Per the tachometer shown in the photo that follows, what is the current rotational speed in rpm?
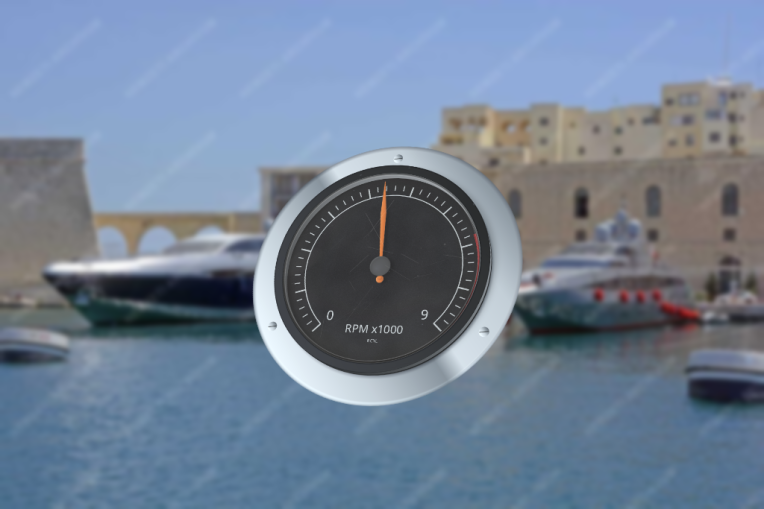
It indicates 4400 rpm
